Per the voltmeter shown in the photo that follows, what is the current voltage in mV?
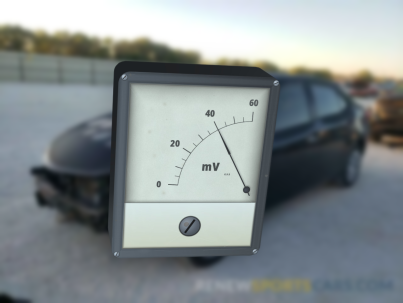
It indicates 40 mV
